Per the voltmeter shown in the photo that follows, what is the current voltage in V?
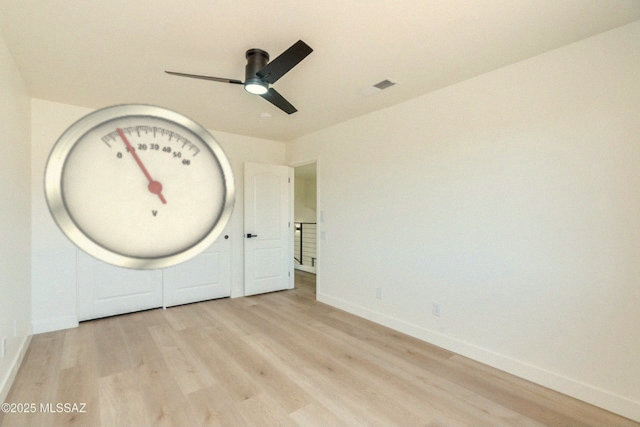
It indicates 10 V
